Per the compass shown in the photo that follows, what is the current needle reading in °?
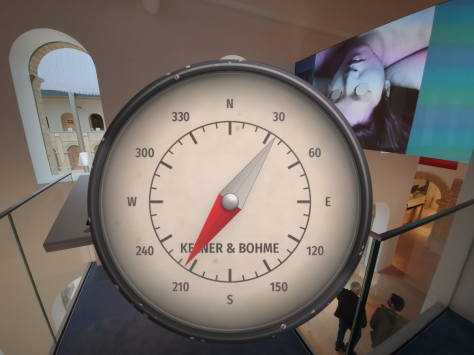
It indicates 215 °
